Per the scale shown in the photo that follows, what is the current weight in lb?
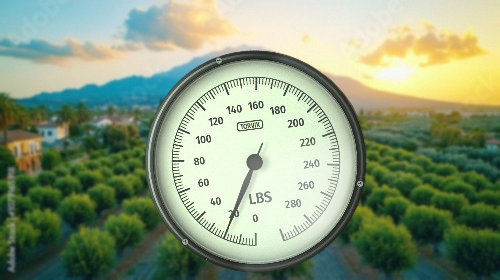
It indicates 20 lb
